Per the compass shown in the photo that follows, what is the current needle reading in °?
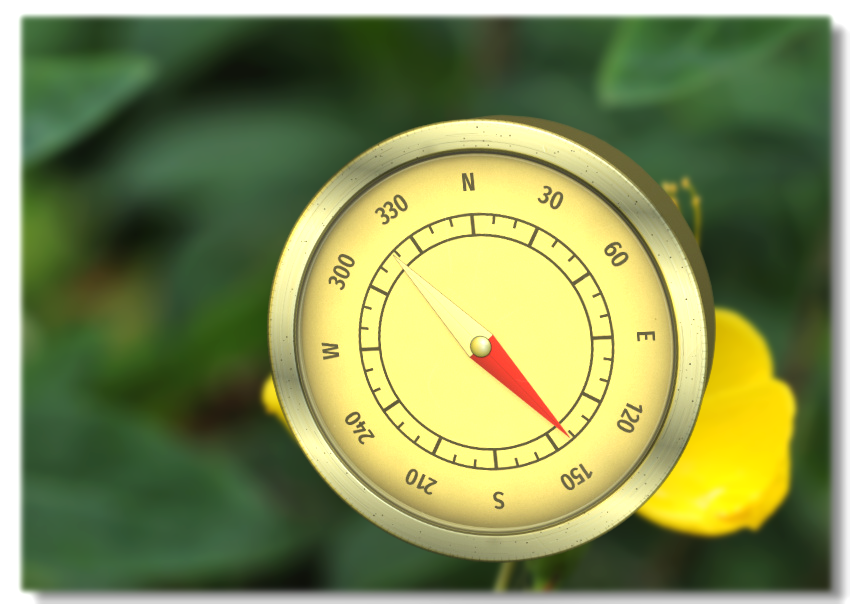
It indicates 140 °
